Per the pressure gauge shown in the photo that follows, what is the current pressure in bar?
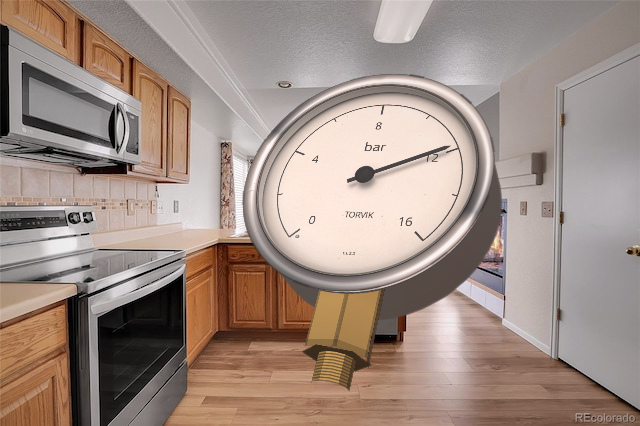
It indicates 12 bar
